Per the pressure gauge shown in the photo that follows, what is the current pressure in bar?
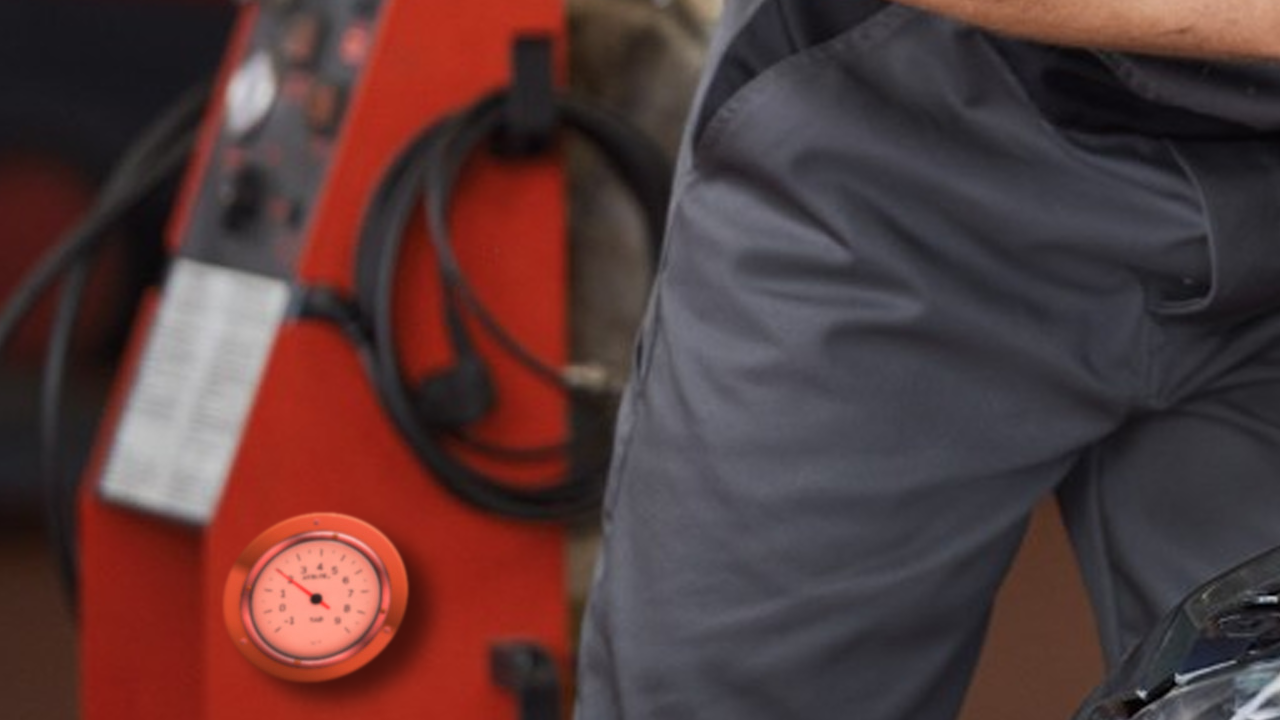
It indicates 2 bar
